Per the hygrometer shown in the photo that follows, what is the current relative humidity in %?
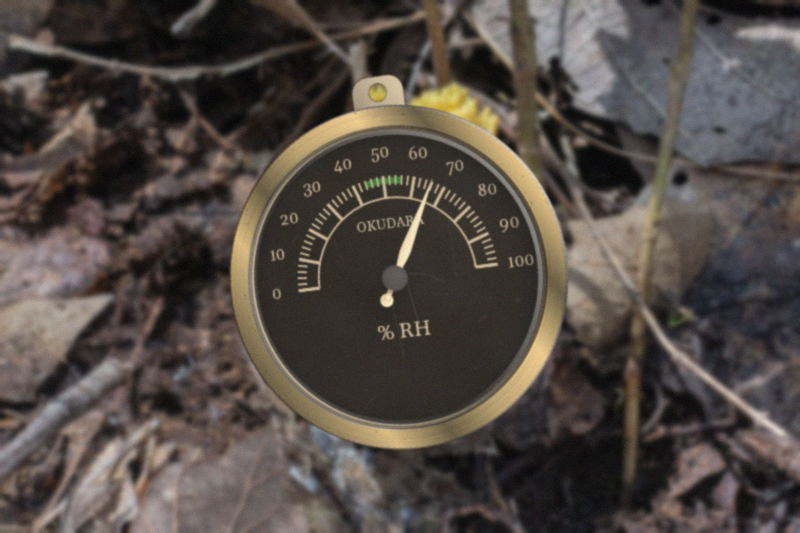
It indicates 66 %
